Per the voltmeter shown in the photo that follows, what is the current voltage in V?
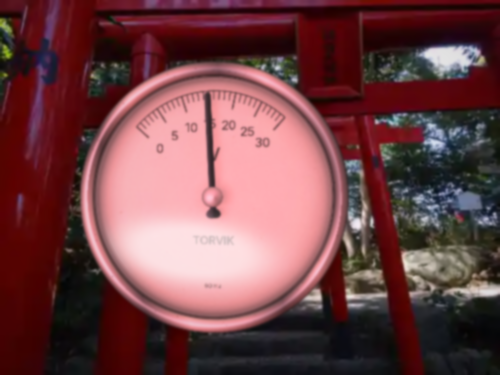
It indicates 15 V
